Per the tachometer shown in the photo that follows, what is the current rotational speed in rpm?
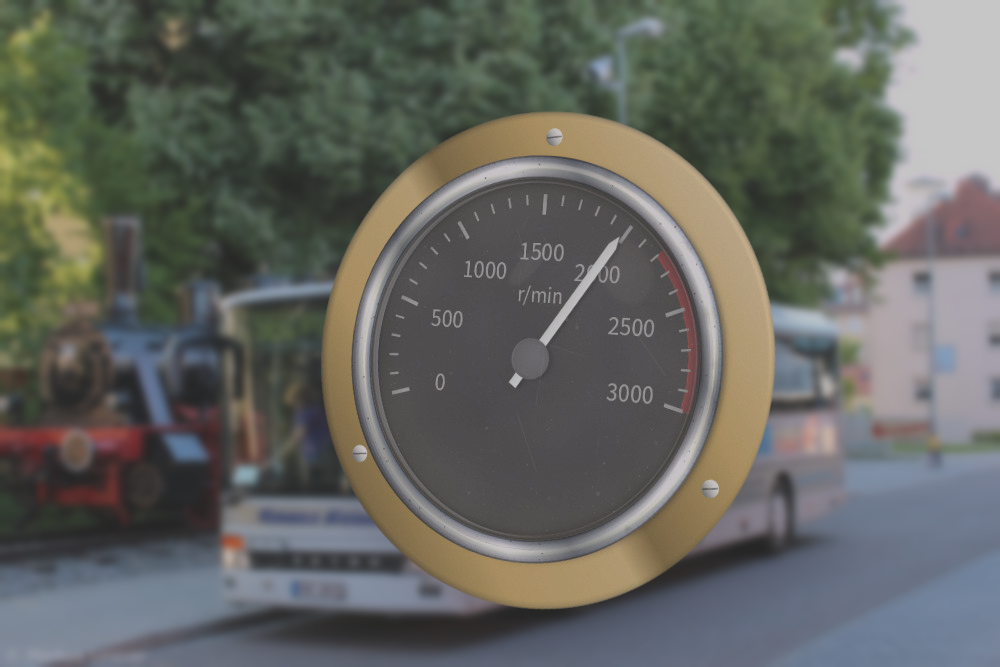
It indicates 2000 rpm
